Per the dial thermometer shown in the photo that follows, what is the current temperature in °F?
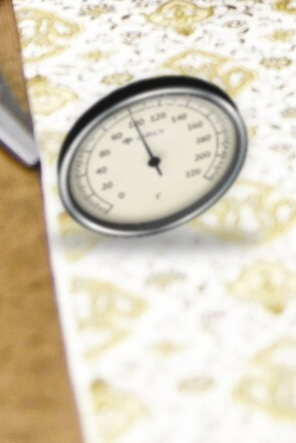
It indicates 100 °F
